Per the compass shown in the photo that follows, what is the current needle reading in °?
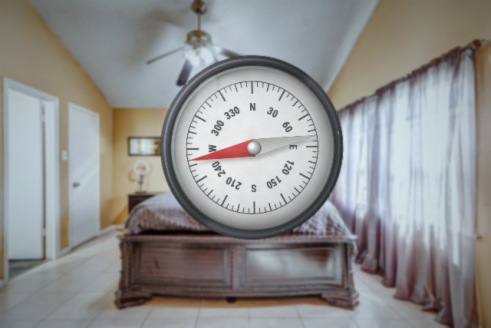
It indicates 260 °
